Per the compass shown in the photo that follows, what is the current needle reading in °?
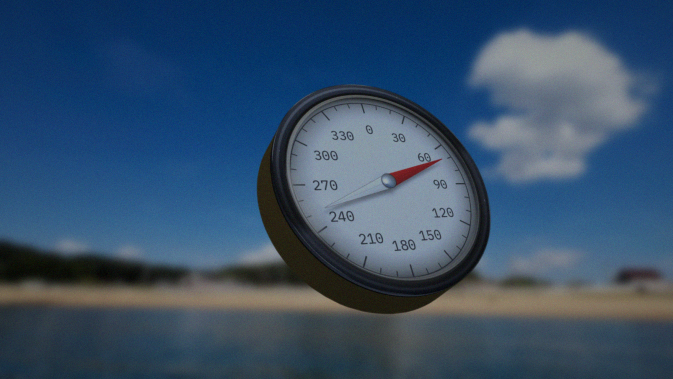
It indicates 70 °
